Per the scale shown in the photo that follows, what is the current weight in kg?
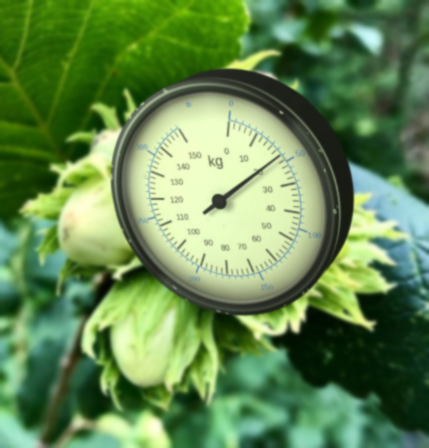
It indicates 20 kg
